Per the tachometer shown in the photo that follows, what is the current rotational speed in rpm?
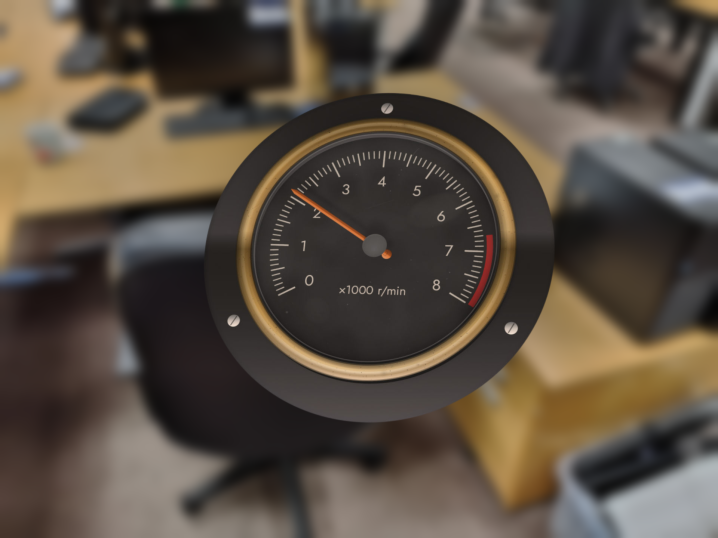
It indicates 2100 rpm
